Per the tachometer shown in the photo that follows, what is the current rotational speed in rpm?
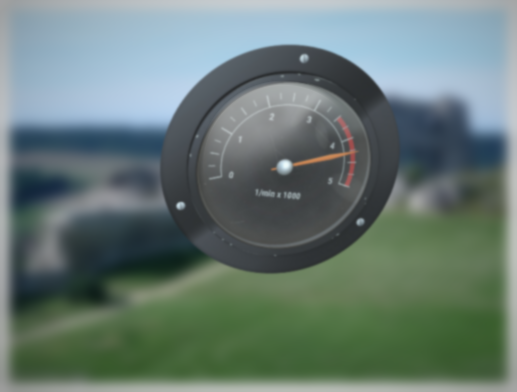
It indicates 4250 rpm
